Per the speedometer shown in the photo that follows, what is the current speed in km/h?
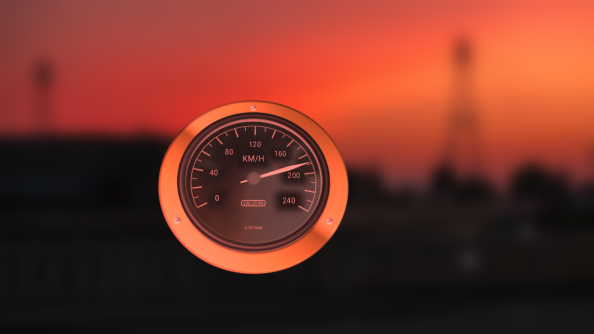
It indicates 190 km/h
